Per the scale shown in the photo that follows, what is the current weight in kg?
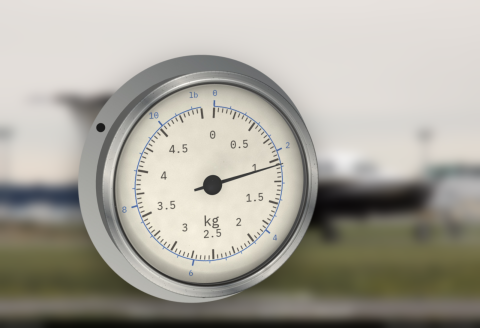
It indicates 1.05 kg
